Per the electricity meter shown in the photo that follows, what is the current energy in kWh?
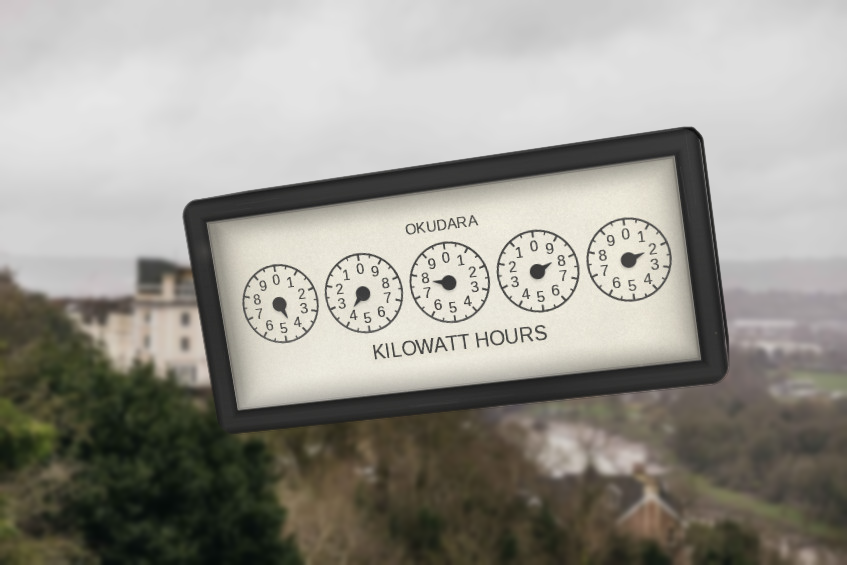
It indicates 43782 kWh
